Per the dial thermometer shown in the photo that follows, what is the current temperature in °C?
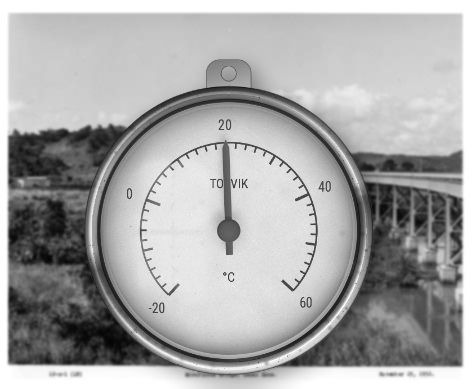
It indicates 20 °C
